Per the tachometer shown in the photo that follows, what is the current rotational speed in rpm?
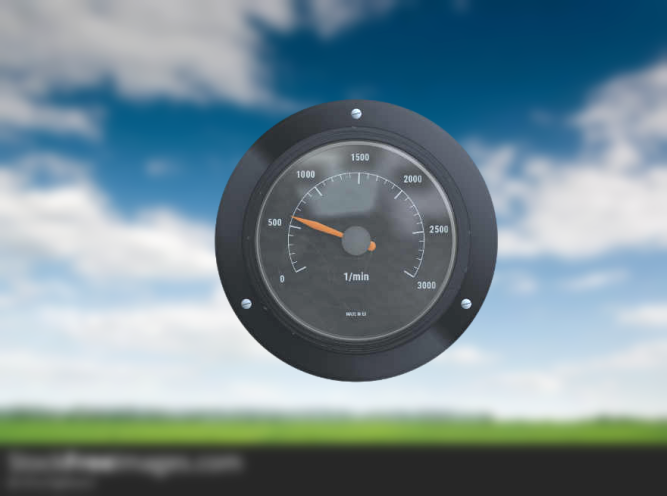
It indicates 600 rpm
